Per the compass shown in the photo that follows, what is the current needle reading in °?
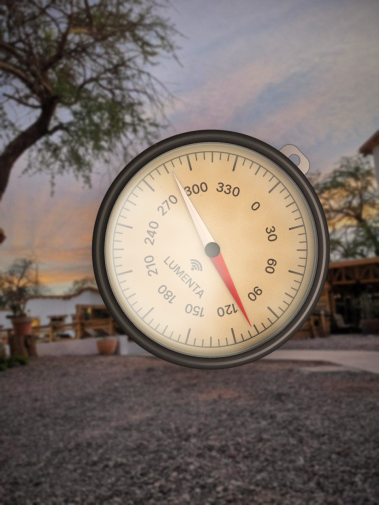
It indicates 107.5 °
